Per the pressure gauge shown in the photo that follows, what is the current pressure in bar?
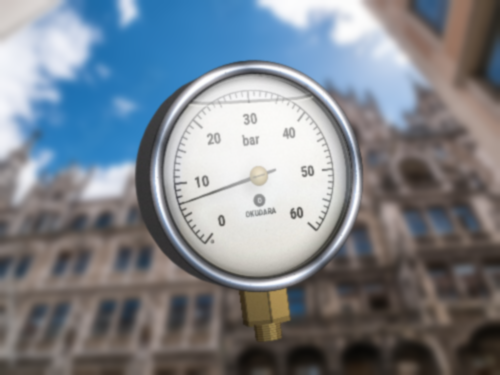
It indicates 7 bar
